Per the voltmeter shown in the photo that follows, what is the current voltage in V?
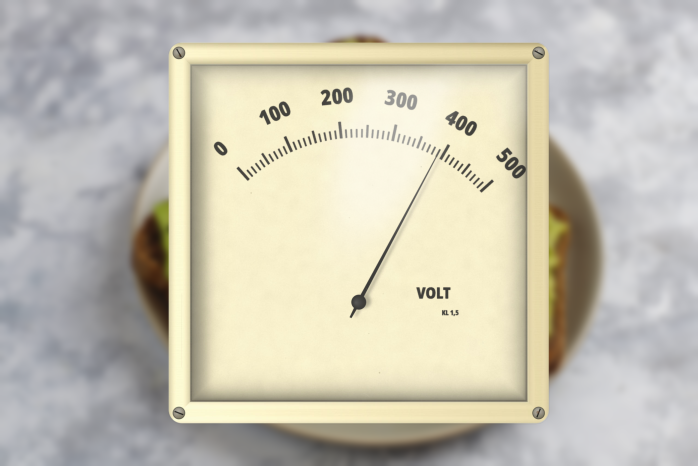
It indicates 390 V
